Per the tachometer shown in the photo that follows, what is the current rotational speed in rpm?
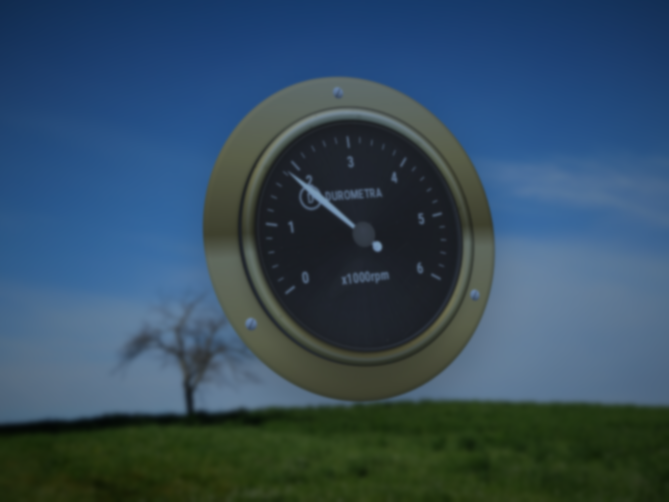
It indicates 1800 rpm
